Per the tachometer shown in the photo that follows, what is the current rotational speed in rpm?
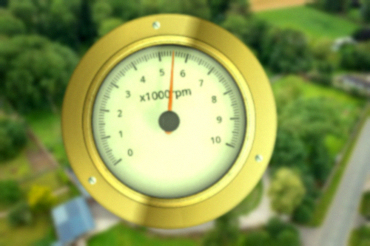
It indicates 5500 rpm
